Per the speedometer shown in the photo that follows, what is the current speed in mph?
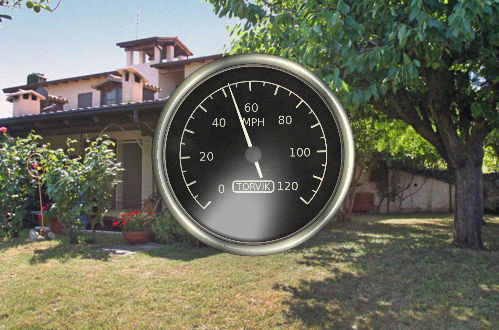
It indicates 52.5 mph
